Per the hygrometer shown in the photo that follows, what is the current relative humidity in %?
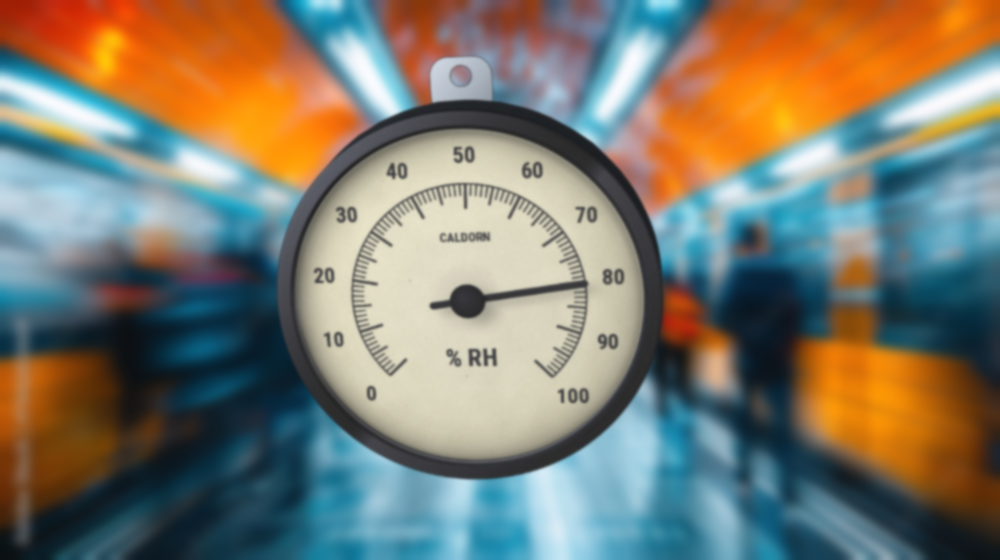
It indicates 80 %
